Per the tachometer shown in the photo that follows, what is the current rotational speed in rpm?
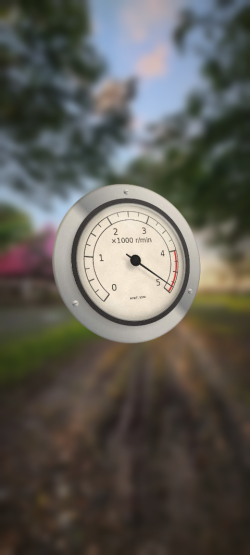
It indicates 4875 rpm
